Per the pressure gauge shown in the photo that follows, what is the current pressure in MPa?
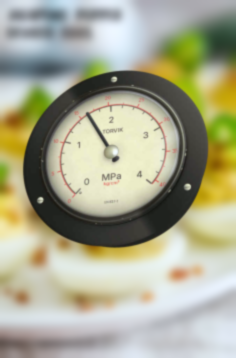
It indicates 1.6 MPa
